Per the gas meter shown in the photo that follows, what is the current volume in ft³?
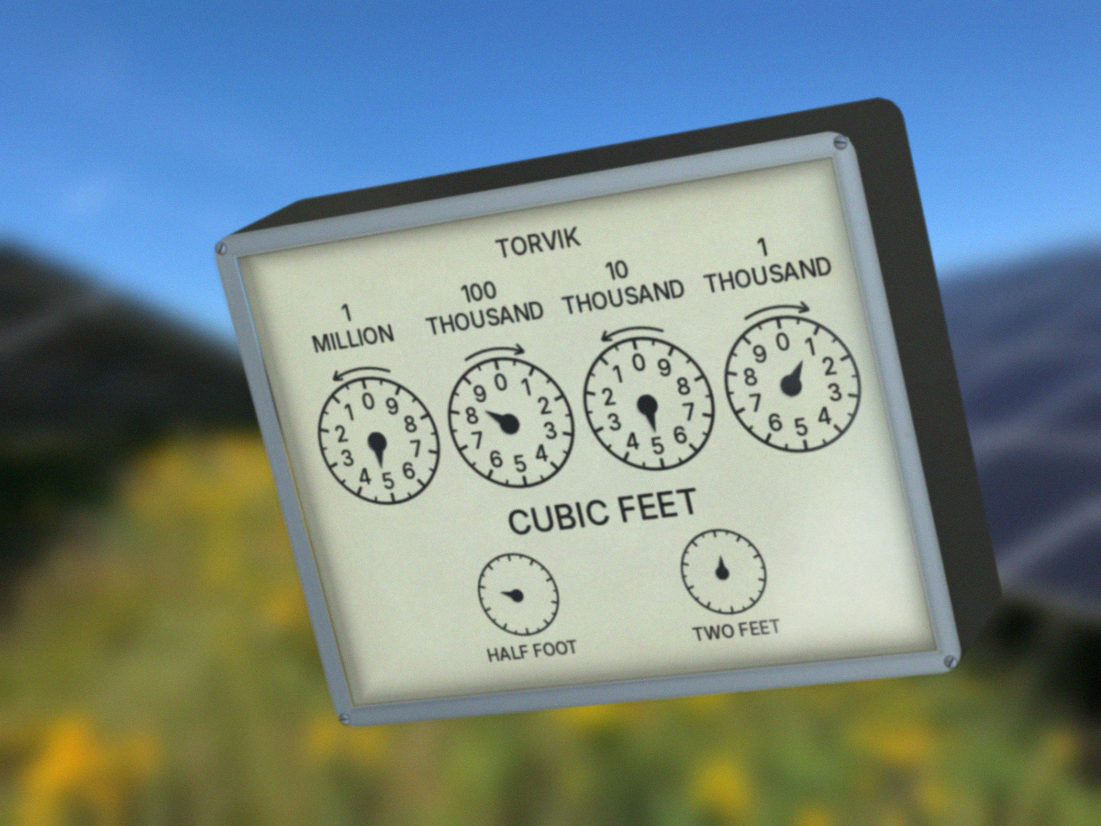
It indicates 485100 ft³
